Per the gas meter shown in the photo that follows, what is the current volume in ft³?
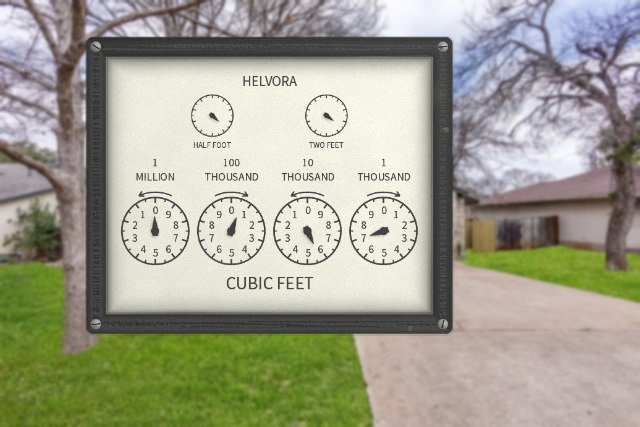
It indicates 5700 ft³
